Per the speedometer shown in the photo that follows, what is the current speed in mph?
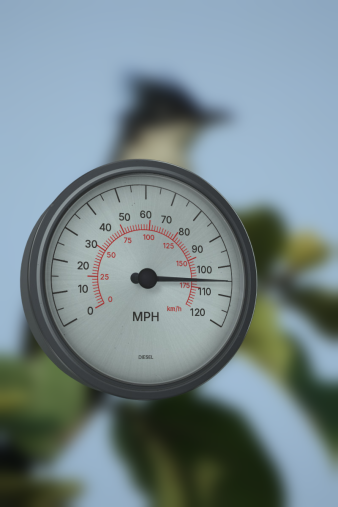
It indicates 105 mph
